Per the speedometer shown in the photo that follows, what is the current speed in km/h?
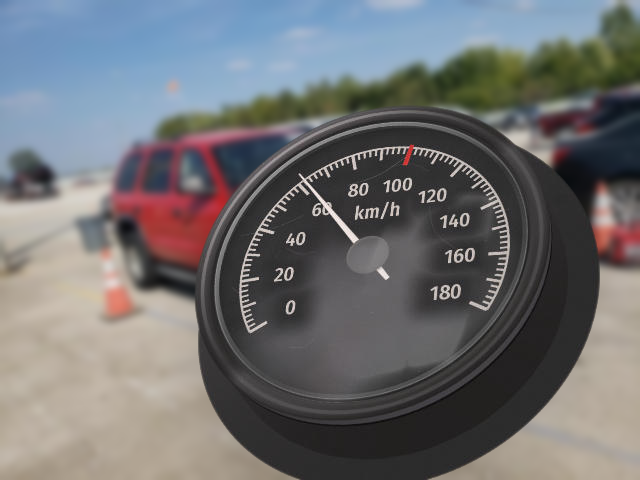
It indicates 62 km/h
